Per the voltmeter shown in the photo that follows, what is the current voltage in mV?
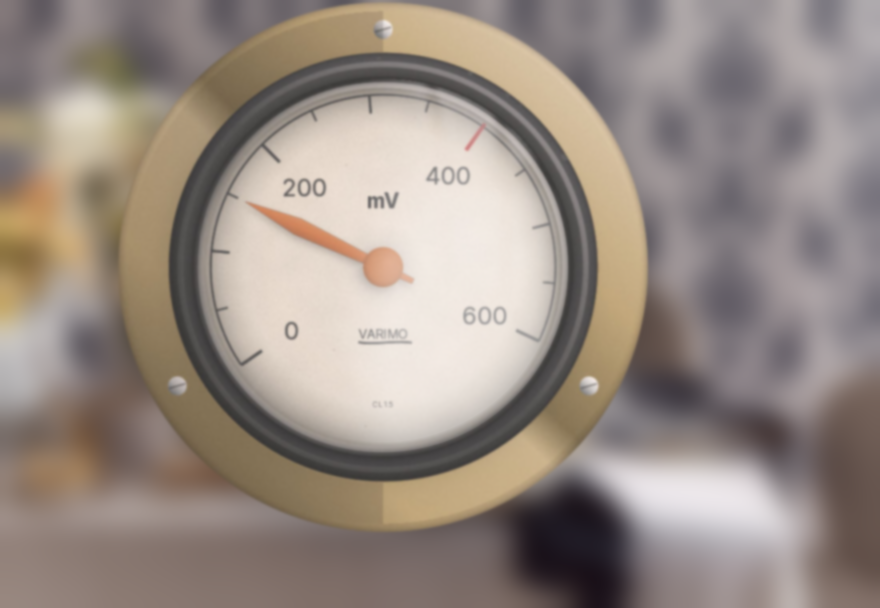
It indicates 150 mV
